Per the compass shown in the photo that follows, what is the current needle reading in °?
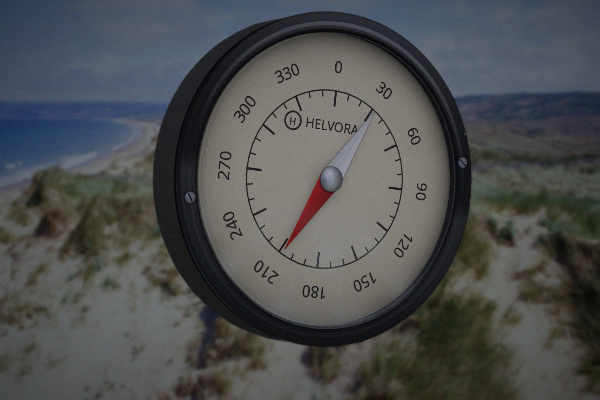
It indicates 210 °
